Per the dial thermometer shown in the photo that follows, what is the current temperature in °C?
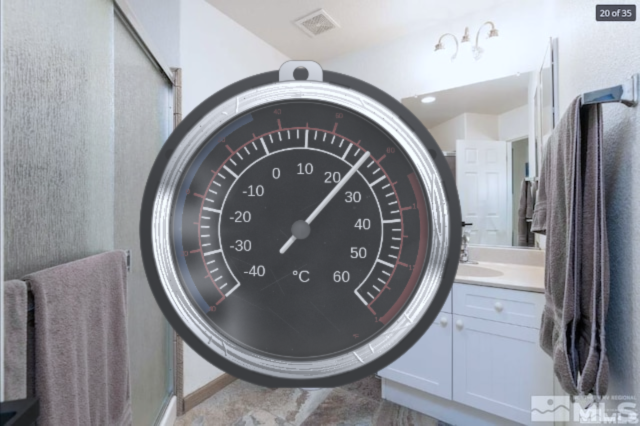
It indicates 24 °C
